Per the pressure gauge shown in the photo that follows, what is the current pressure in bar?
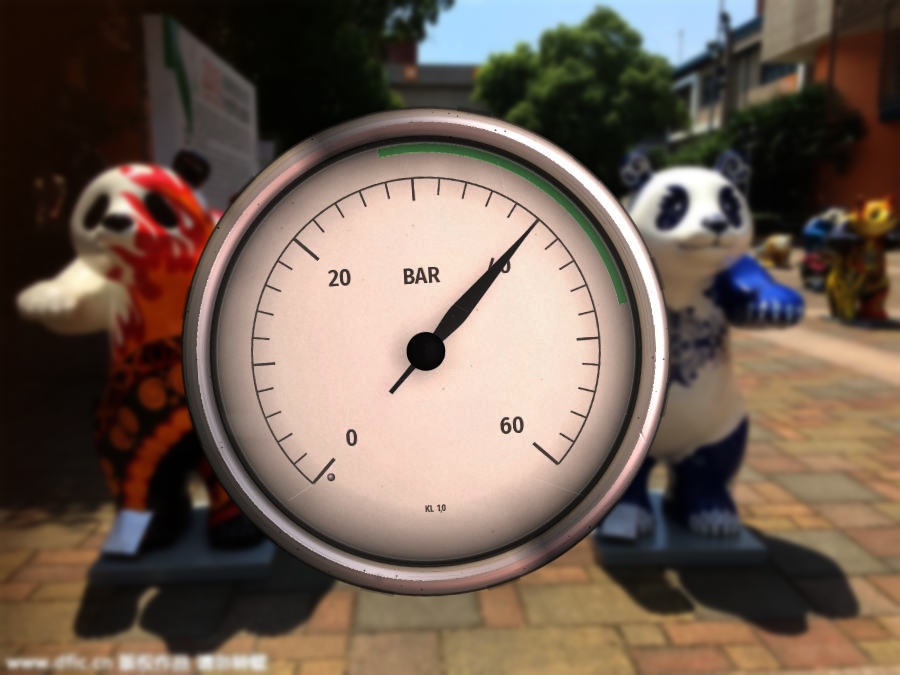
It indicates 40 bar
